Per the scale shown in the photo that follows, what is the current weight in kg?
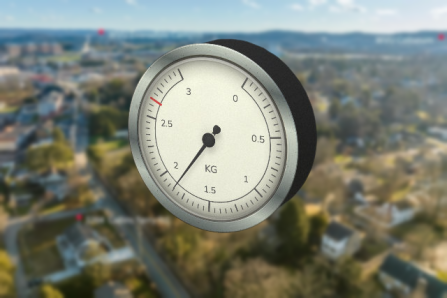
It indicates 1.85 kg
